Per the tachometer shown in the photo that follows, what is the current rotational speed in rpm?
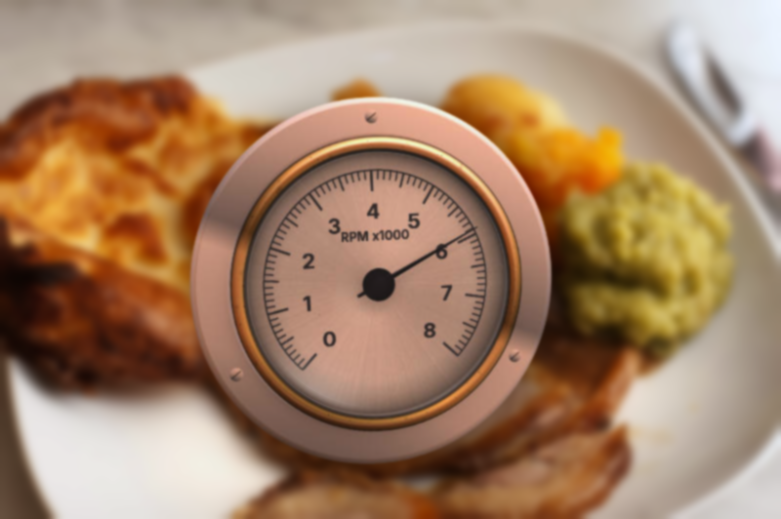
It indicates 5900 rpm
